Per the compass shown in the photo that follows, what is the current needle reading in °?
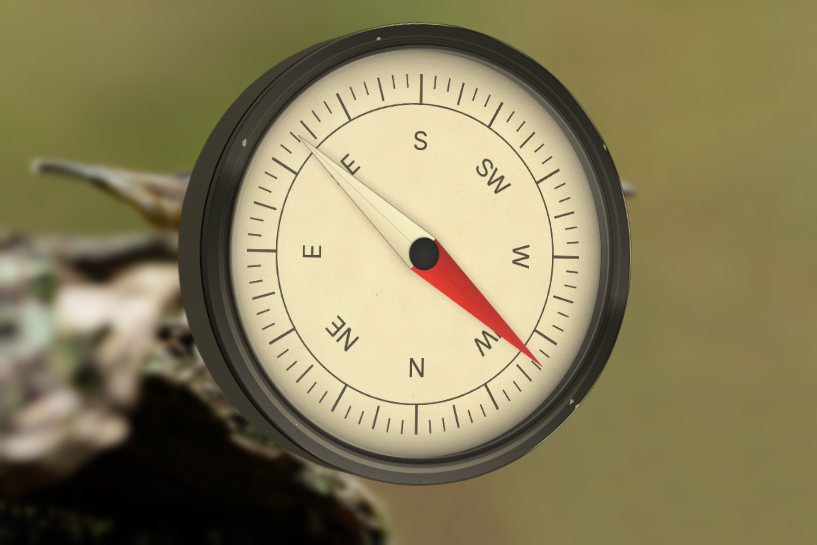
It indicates 310 °
